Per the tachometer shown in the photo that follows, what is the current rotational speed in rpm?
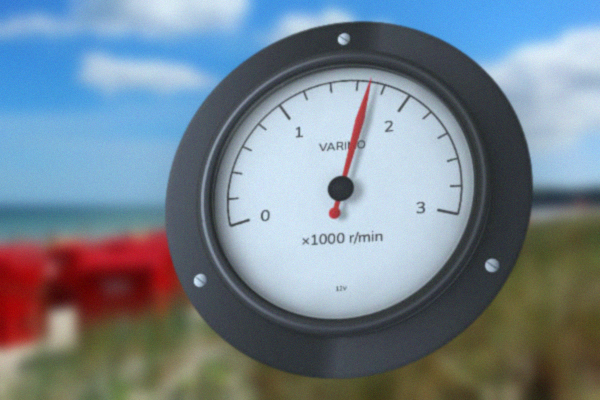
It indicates 1700 rpm
